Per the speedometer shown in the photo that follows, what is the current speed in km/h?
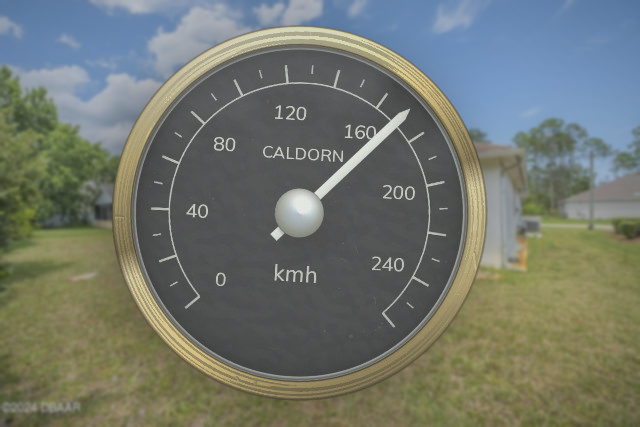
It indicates 170 km/h
